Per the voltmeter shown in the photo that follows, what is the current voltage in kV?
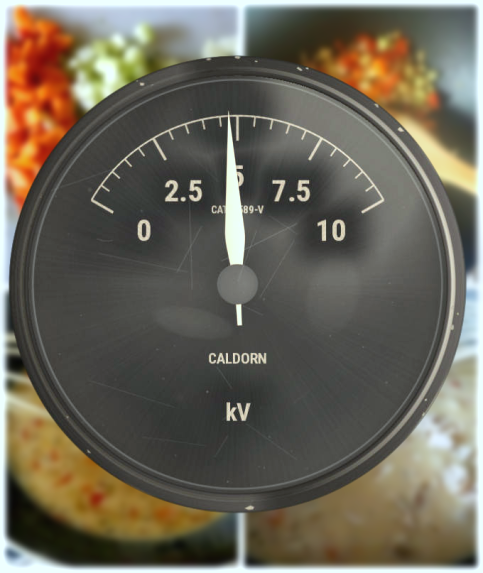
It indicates 4.75 kV
